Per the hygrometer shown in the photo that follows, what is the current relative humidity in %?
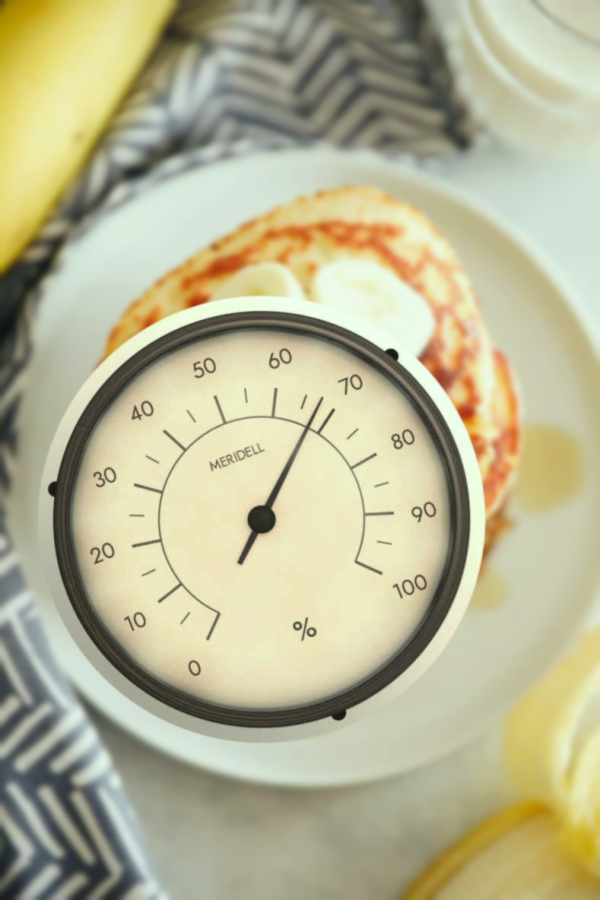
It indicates 67.5 %
